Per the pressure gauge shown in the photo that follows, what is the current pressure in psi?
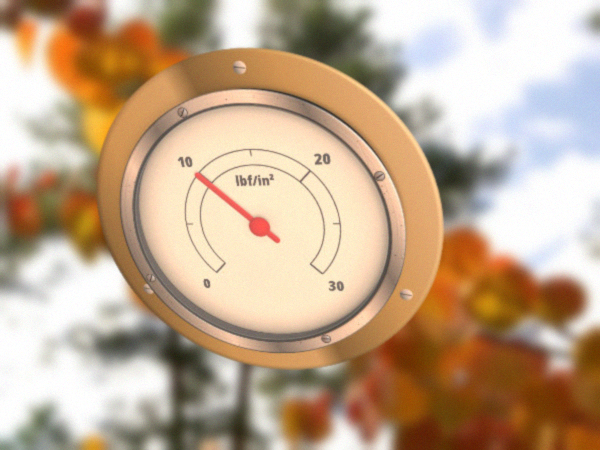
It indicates 10 psi
